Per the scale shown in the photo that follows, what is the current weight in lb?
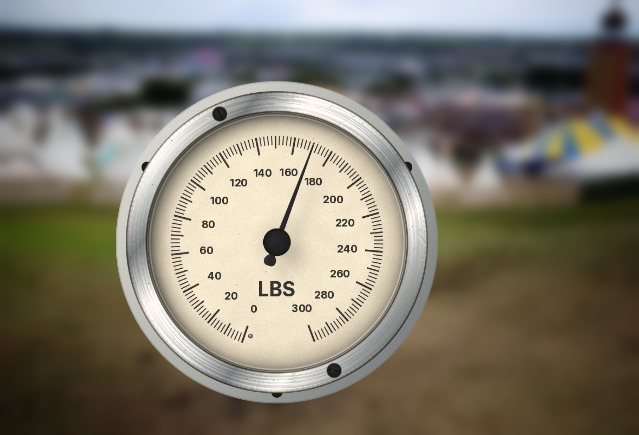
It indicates 170 lb
